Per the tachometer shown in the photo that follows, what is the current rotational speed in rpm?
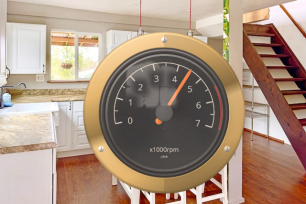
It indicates 4500 rpm
